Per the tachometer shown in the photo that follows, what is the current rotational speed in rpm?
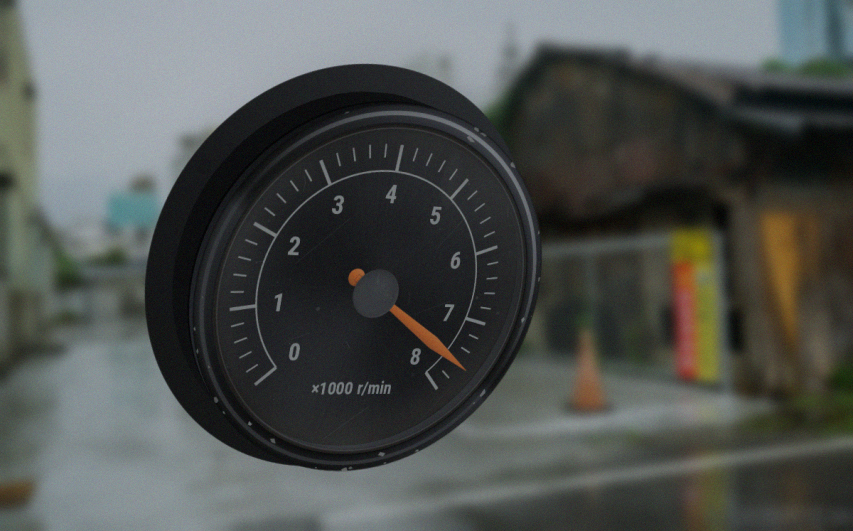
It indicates 7600 rpm
